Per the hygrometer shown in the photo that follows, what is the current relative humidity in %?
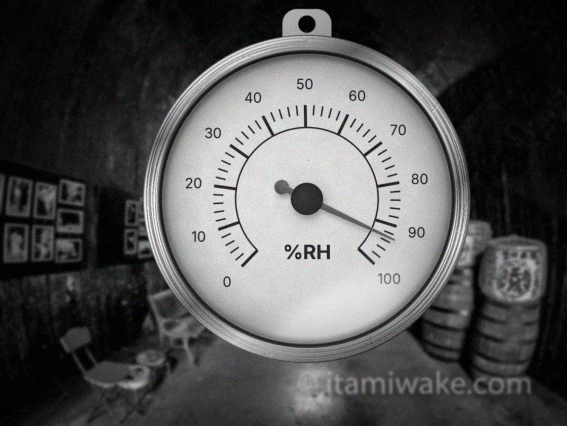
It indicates 93 %
